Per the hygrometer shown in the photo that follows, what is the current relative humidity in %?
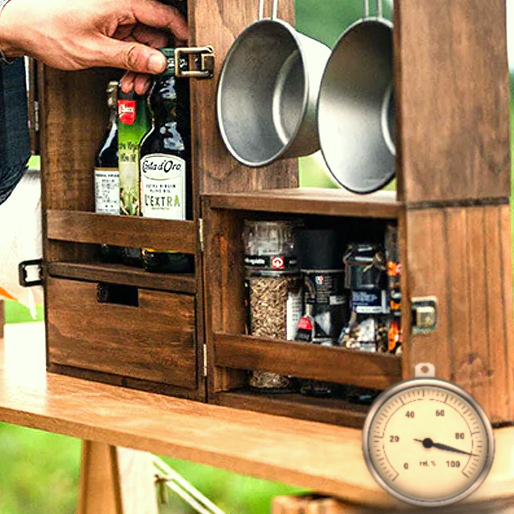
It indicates 90 %
